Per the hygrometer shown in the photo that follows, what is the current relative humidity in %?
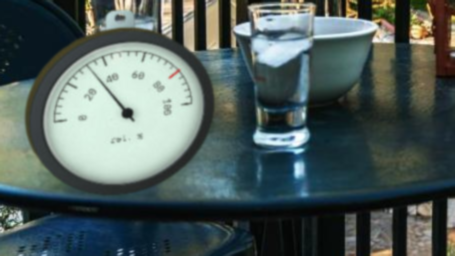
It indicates 32 %
